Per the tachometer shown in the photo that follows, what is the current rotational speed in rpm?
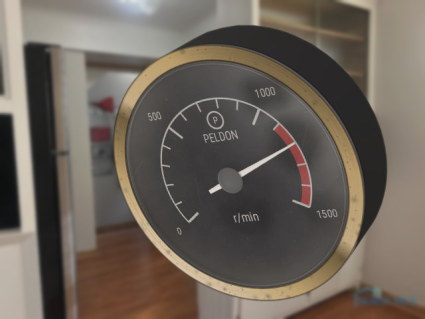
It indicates 1200 rpm
